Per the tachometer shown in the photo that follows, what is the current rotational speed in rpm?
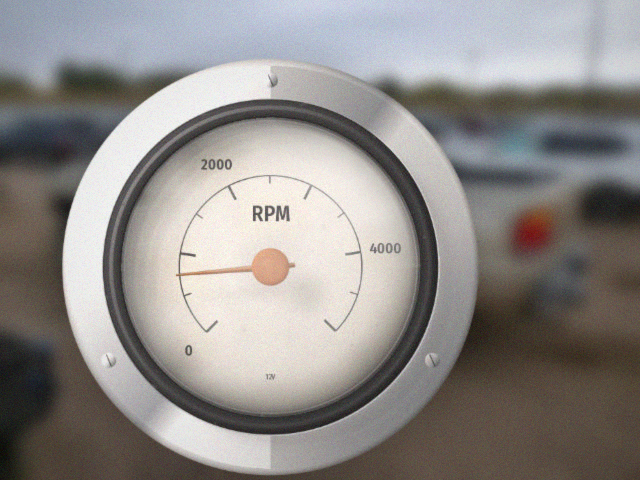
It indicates 750 rpm
